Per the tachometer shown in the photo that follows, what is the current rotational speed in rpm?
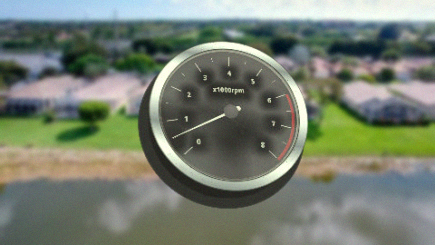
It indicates 500 rpm
